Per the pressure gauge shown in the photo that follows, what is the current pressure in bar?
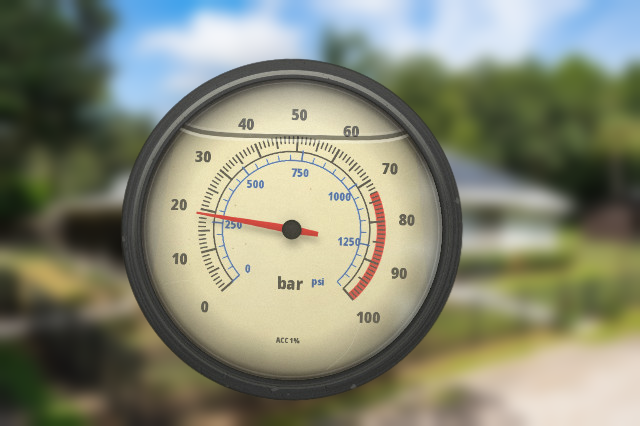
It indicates 19 bar
